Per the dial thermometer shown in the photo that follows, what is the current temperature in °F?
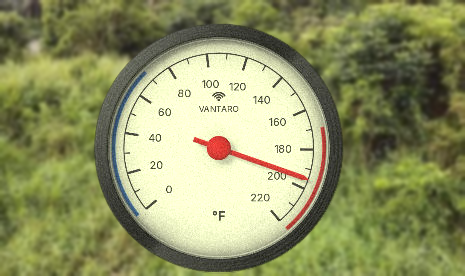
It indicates 195 °F
